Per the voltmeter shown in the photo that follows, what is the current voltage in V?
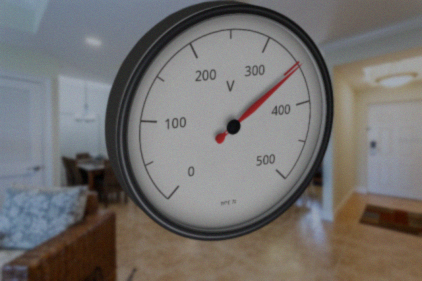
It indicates 350 V
